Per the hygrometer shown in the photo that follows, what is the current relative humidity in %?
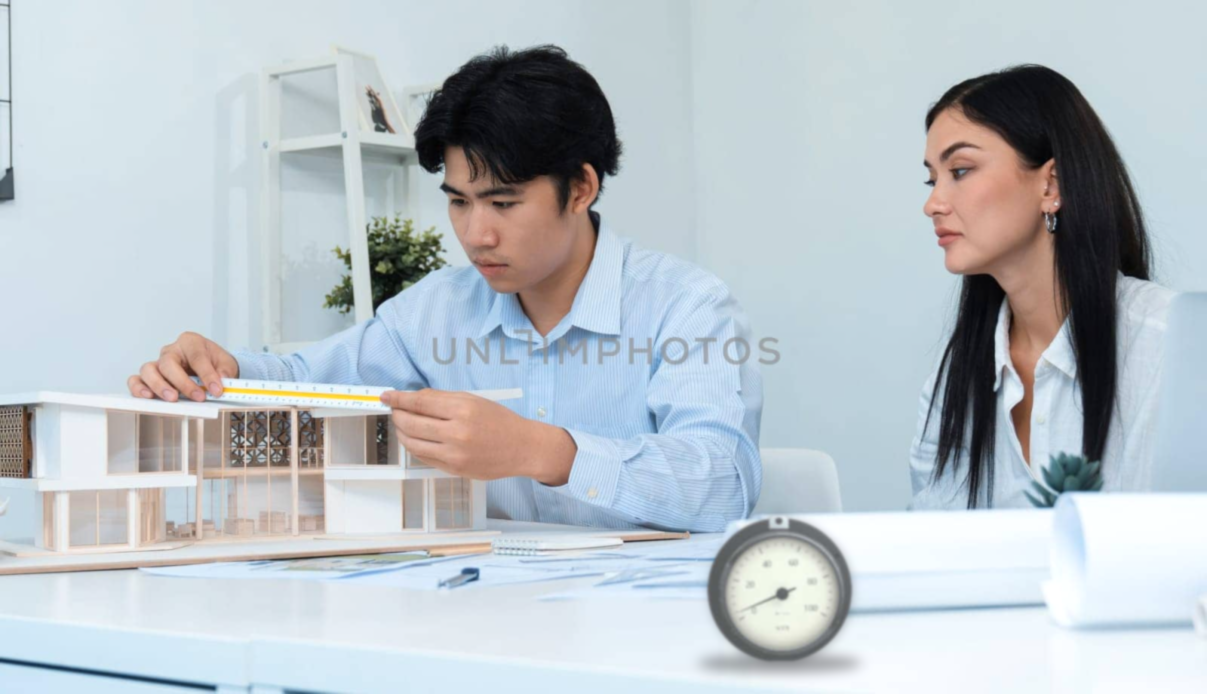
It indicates 4 %
